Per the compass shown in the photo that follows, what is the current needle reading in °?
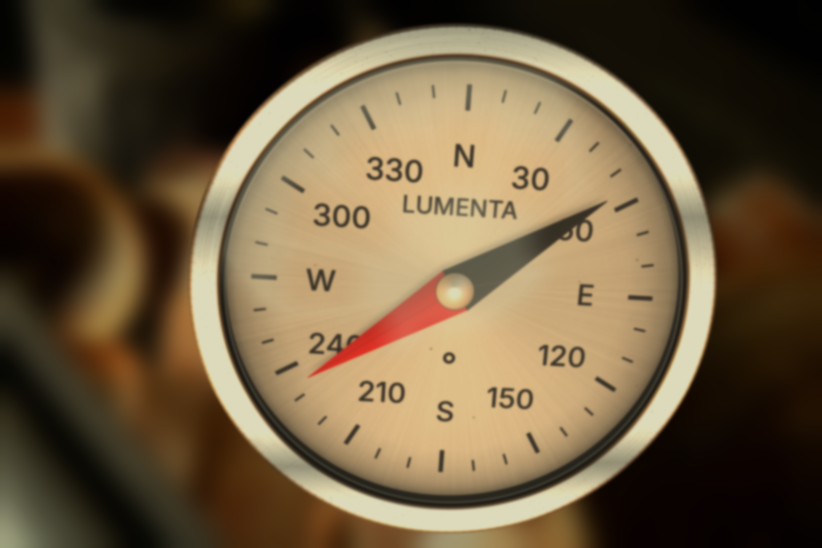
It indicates 235 °
